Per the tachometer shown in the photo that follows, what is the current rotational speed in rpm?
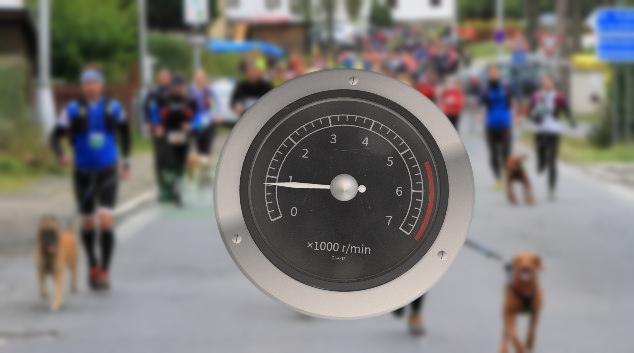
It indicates 800 rpm
